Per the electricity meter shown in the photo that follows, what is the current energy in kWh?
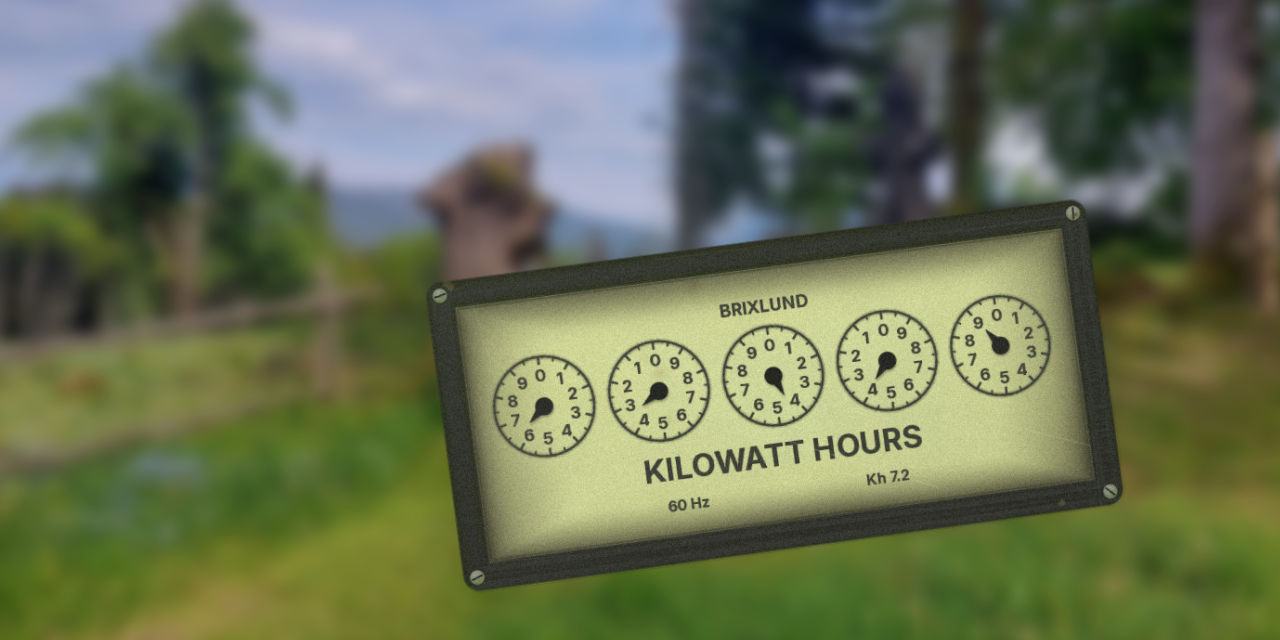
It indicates 63439 kWh
